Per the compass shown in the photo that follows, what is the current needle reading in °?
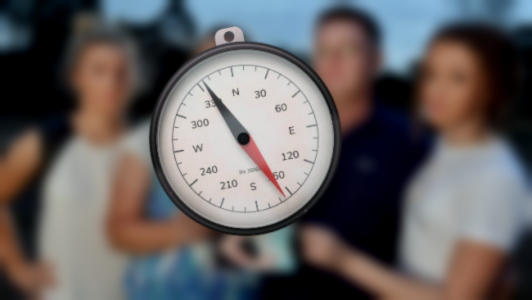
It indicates 155 °
